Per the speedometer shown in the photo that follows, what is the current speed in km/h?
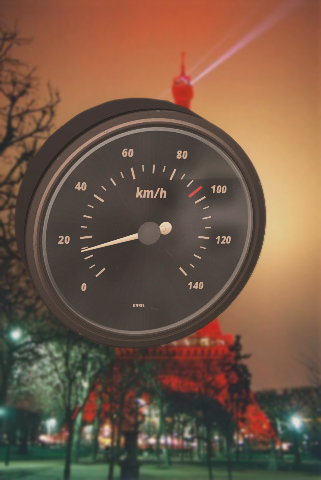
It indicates 15 km/h
